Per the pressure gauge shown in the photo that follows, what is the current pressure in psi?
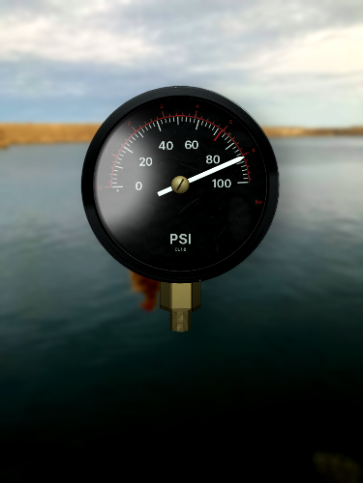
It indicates 88 psi
